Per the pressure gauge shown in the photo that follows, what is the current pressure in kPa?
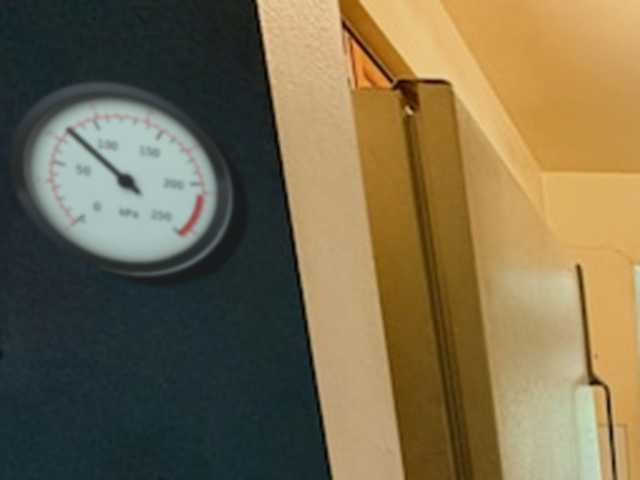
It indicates 80 kPa
